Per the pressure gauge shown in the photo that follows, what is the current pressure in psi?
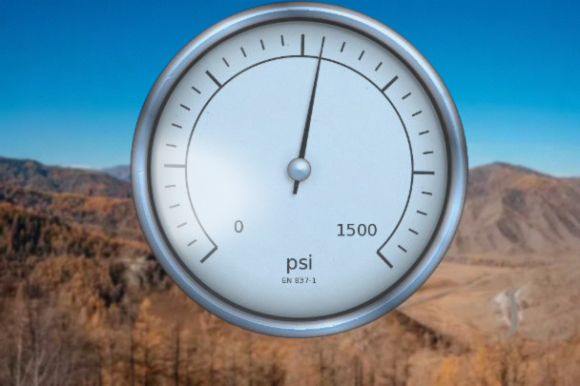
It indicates 800 psi
